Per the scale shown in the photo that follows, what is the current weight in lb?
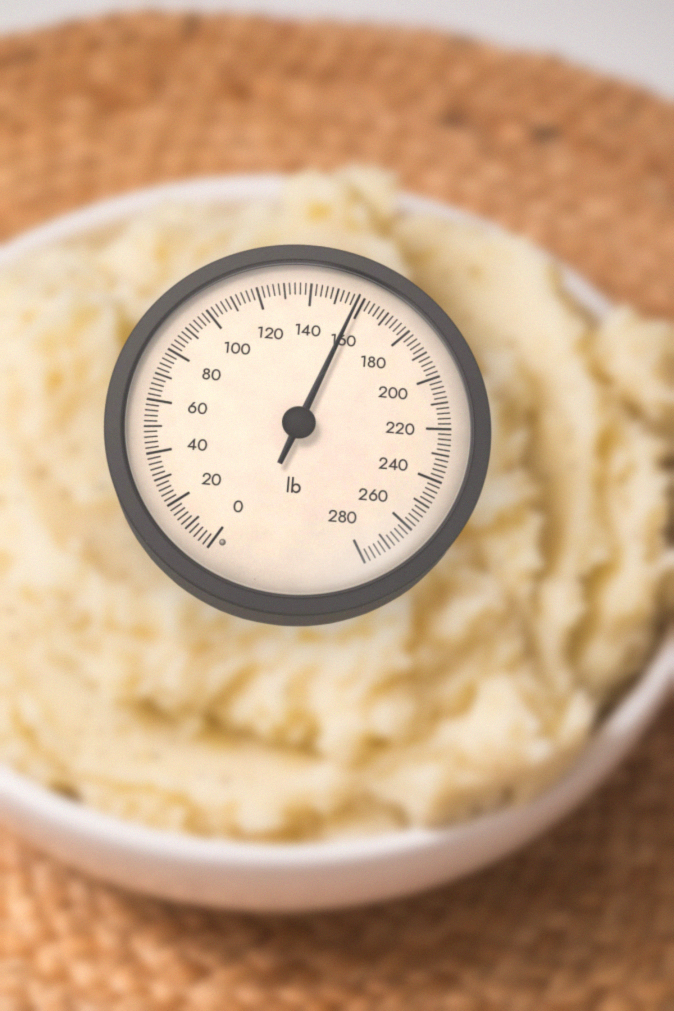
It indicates 158 lb
